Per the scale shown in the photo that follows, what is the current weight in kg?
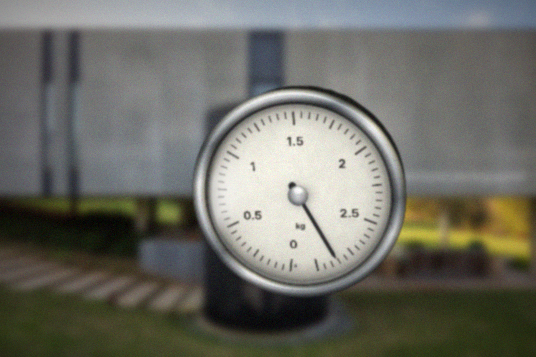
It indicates 2.85 kg
